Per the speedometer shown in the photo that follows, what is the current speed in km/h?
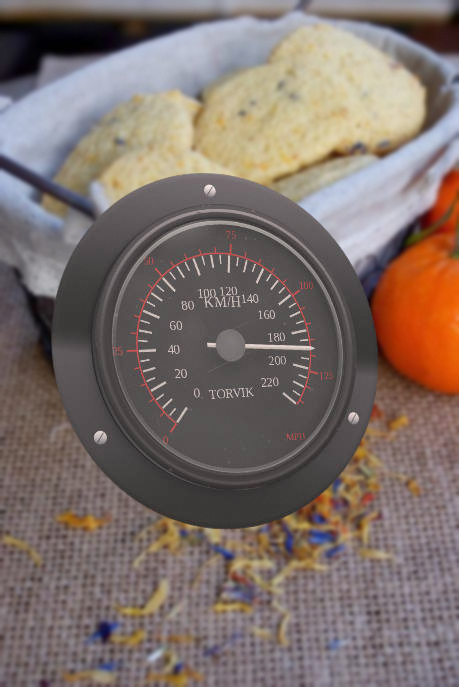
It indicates 190 km/h
